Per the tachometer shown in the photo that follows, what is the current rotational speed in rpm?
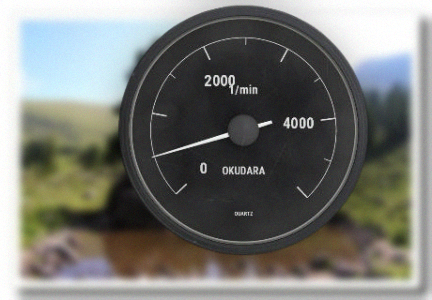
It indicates 500 rpm
